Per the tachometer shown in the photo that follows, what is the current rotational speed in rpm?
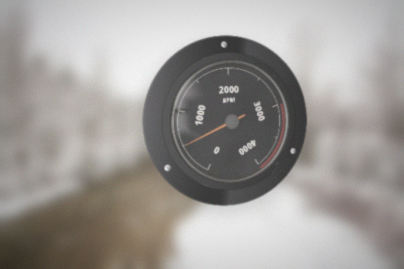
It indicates 500 rpm
